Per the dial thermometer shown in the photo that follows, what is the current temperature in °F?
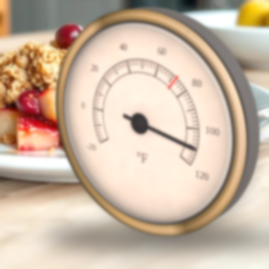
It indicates 110 °F
